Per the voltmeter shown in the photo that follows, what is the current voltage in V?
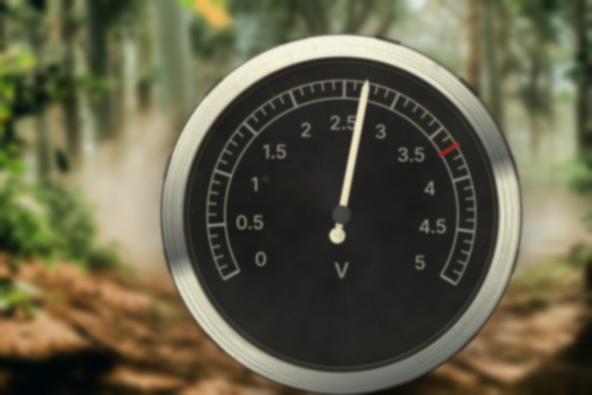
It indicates 2.7 V
